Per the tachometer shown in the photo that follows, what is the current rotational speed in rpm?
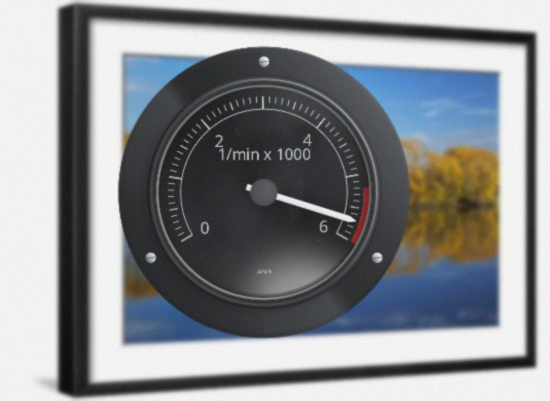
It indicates 5700 rpm
